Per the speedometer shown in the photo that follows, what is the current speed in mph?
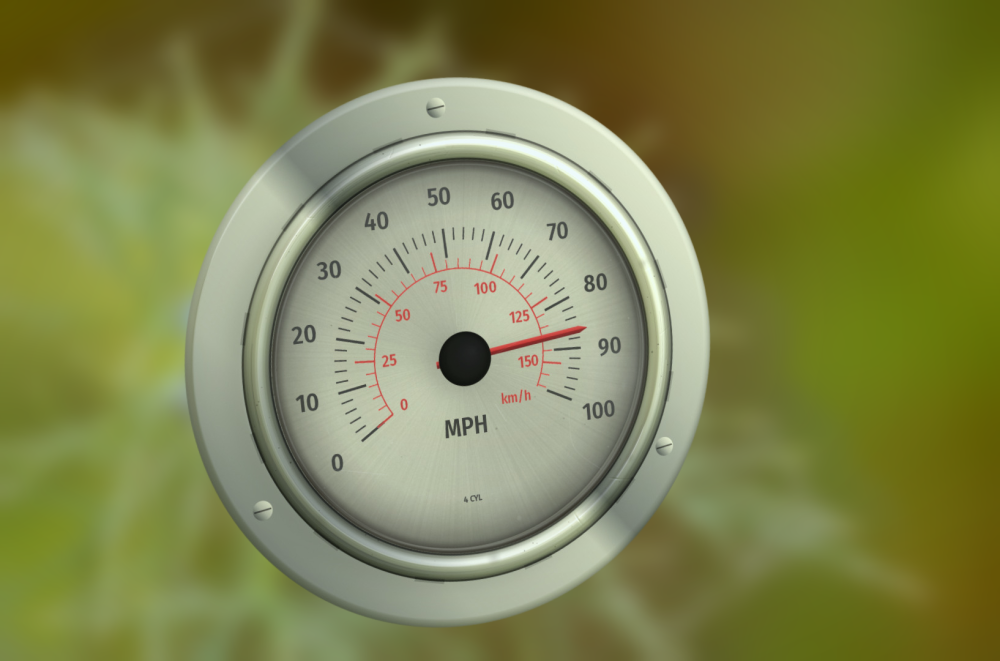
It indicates 86 mph
